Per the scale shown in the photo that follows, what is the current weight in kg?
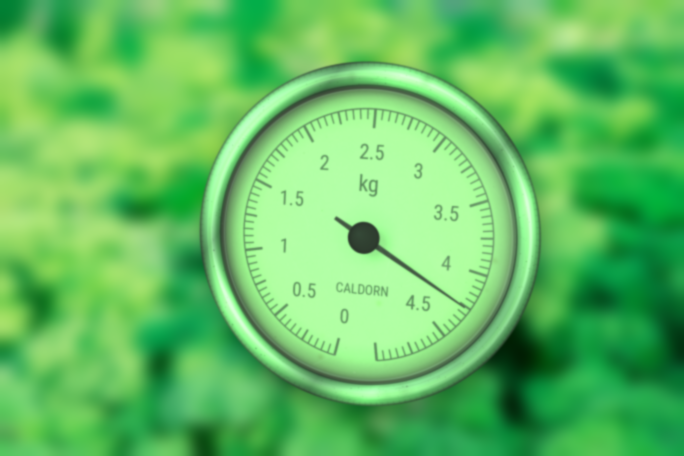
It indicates 4.25 kg
